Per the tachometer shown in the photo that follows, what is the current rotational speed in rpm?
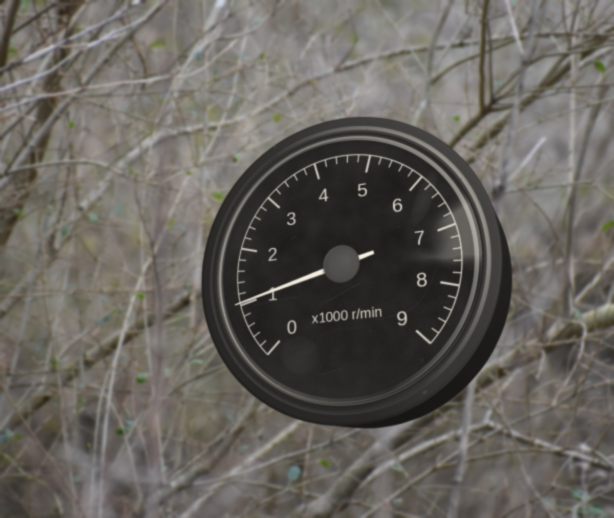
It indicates 1000 rpm
